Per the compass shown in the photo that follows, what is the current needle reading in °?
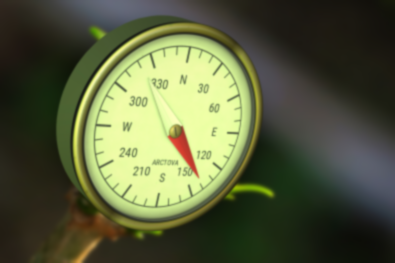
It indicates 140 °
